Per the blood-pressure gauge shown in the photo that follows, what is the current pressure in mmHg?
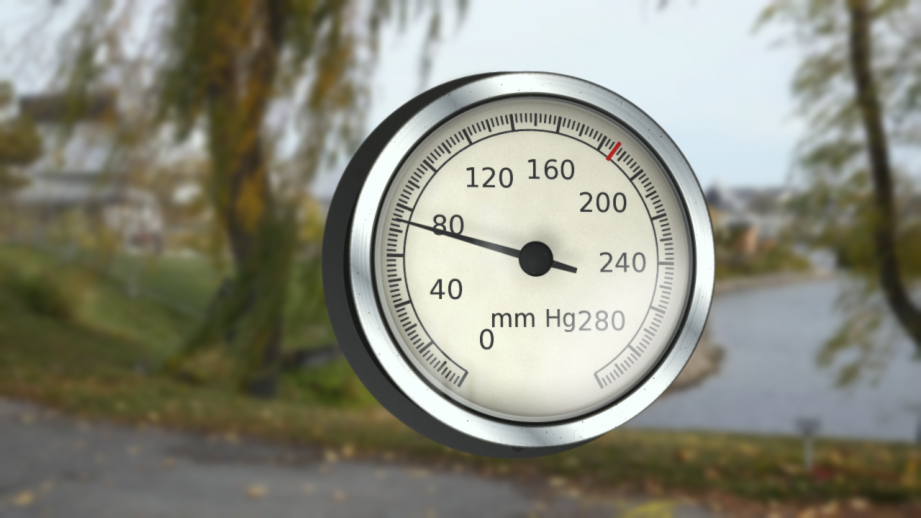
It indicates 74 mmHg
